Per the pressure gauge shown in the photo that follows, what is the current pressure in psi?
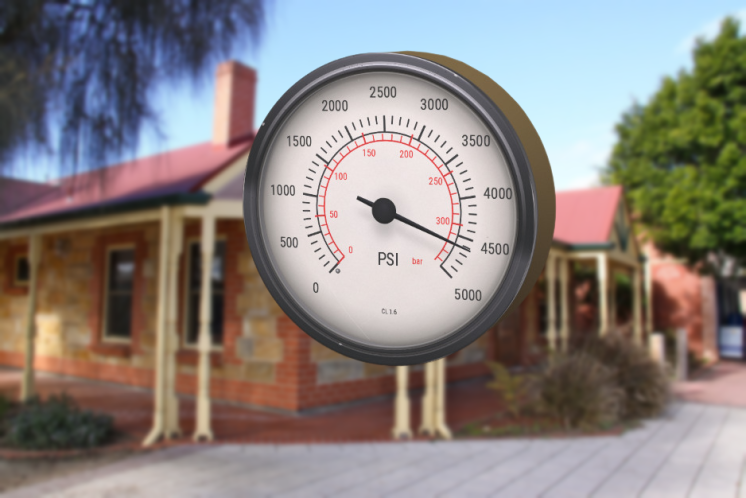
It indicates 4600 psi
